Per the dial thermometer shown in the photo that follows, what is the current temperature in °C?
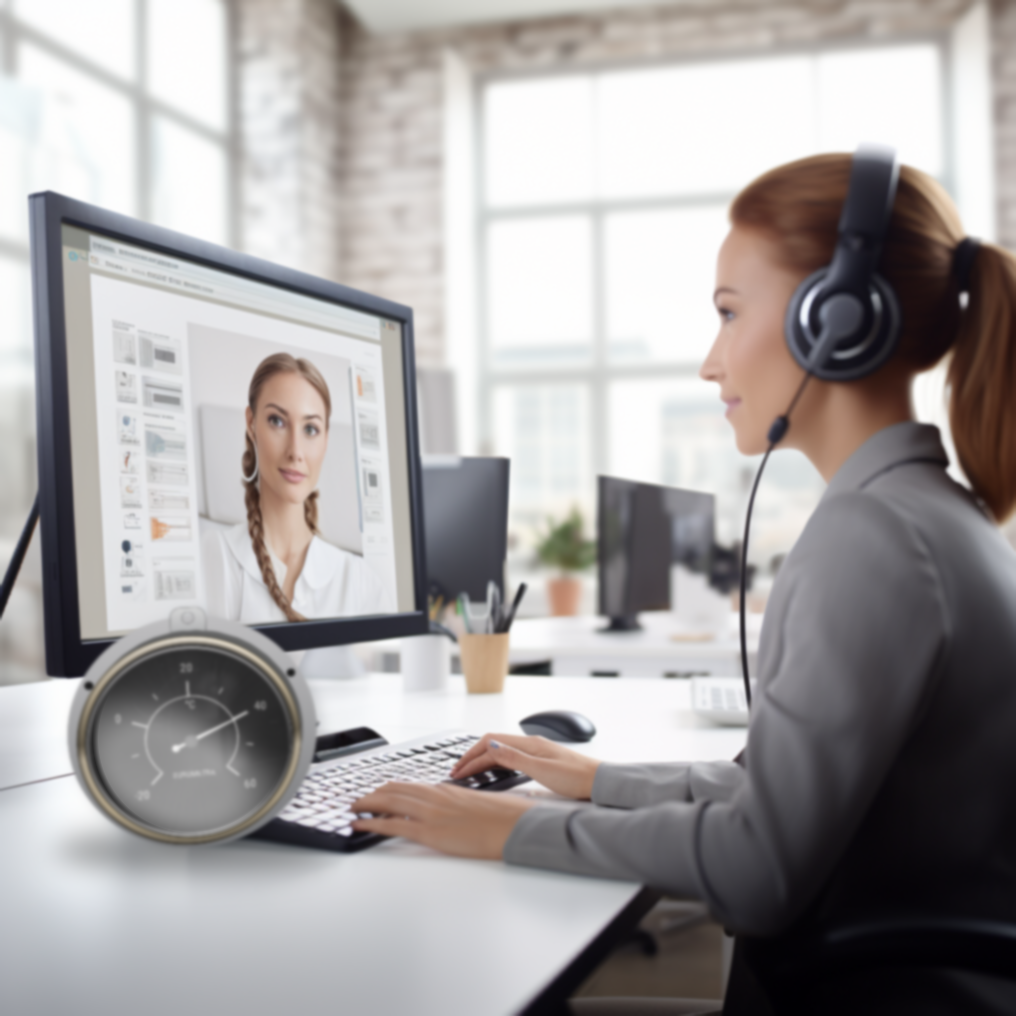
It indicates 40 °C
